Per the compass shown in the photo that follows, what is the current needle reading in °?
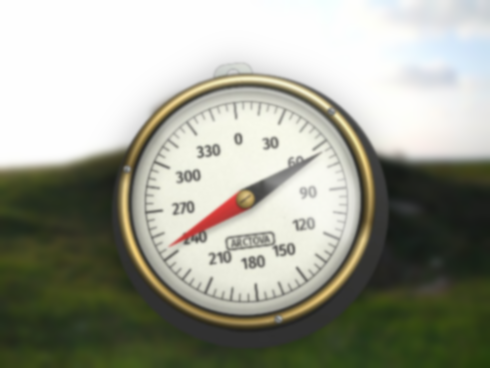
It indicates 245 °
